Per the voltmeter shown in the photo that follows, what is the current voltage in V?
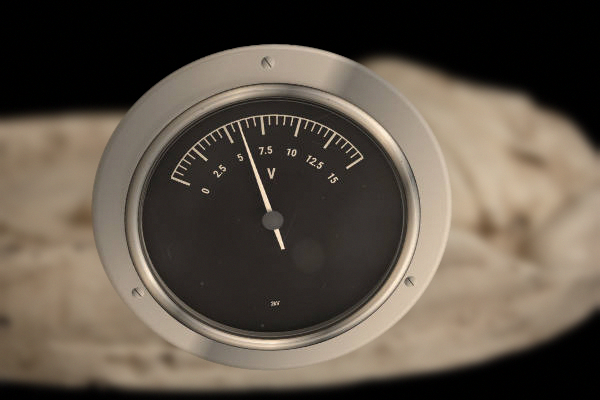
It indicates 6 V
